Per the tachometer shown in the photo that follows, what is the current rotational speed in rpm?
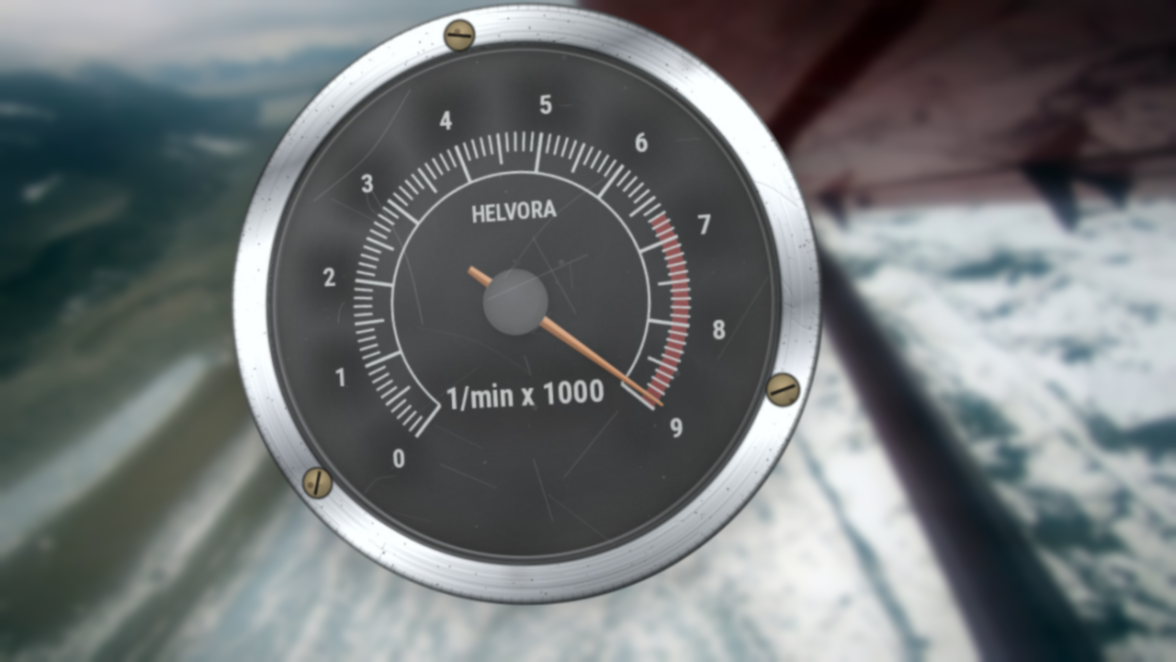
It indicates 8900 rpm
